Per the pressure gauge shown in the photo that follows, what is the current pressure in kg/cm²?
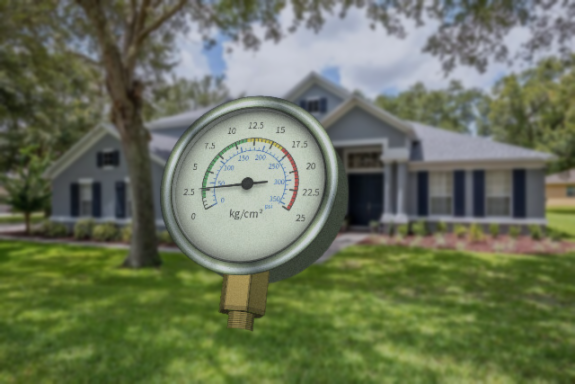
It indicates 2.5 kg/cm²
